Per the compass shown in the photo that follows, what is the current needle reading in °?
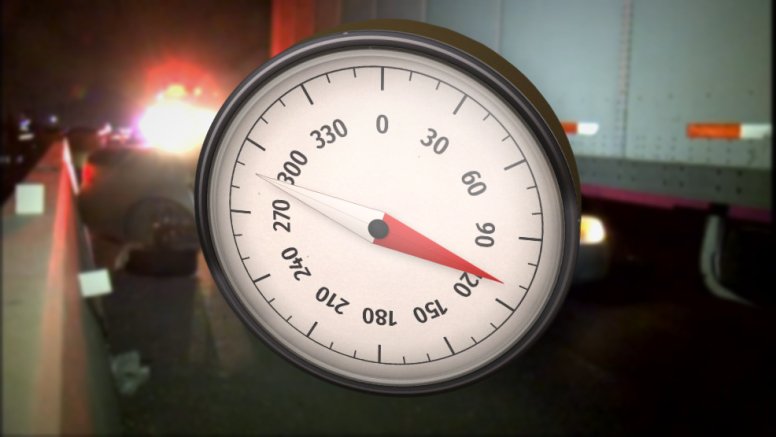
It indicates 110 °
